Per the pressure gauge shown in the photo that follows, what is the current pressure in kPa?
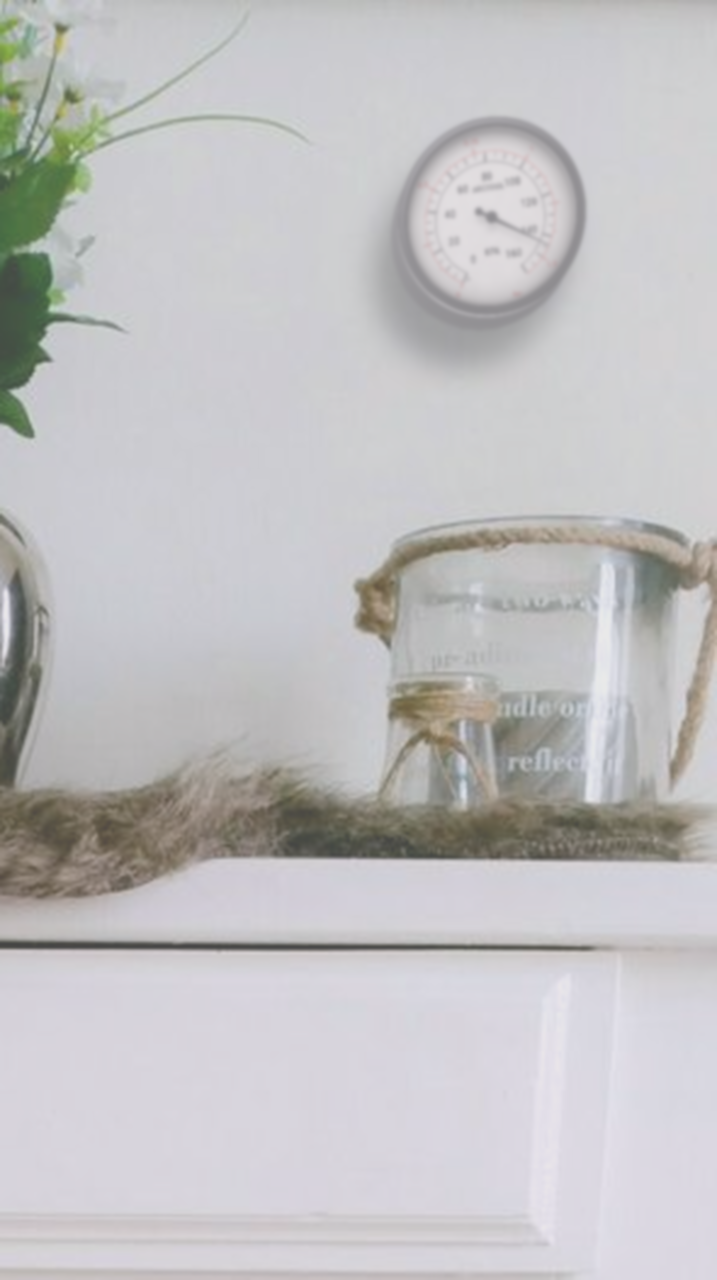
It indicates 145 kPa
